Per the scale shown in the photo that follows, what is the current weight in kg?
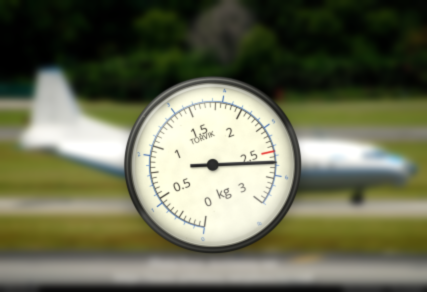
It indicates 2.6 kg
